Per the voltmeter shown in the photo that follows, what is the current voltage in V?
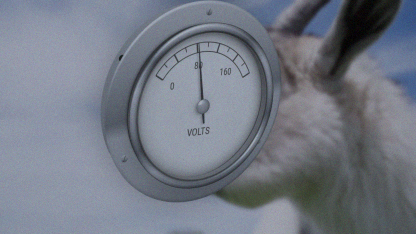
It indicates 80 V
